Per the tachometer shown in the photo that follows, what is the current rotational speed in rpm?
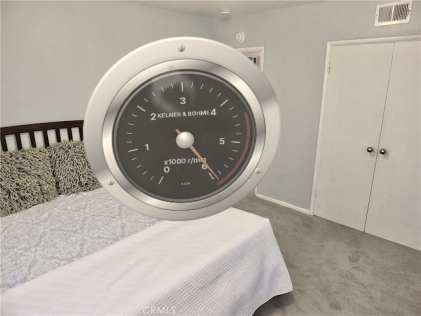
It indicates 5900 rpm
